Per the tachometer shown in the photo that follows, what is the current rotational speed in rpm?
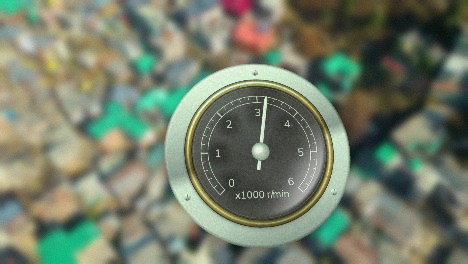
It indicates 3200 rpm
